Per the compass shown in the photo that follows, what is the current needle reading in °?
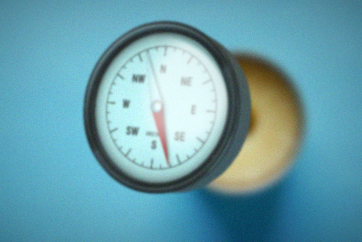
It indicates 160 °
